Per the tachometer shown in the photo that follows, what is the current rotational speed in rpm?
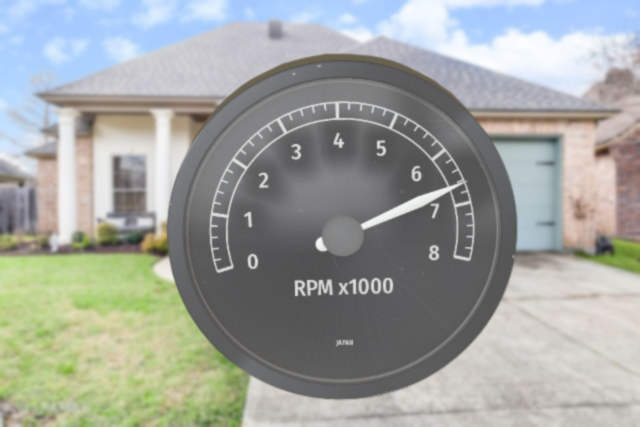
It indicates 6600 rpm
